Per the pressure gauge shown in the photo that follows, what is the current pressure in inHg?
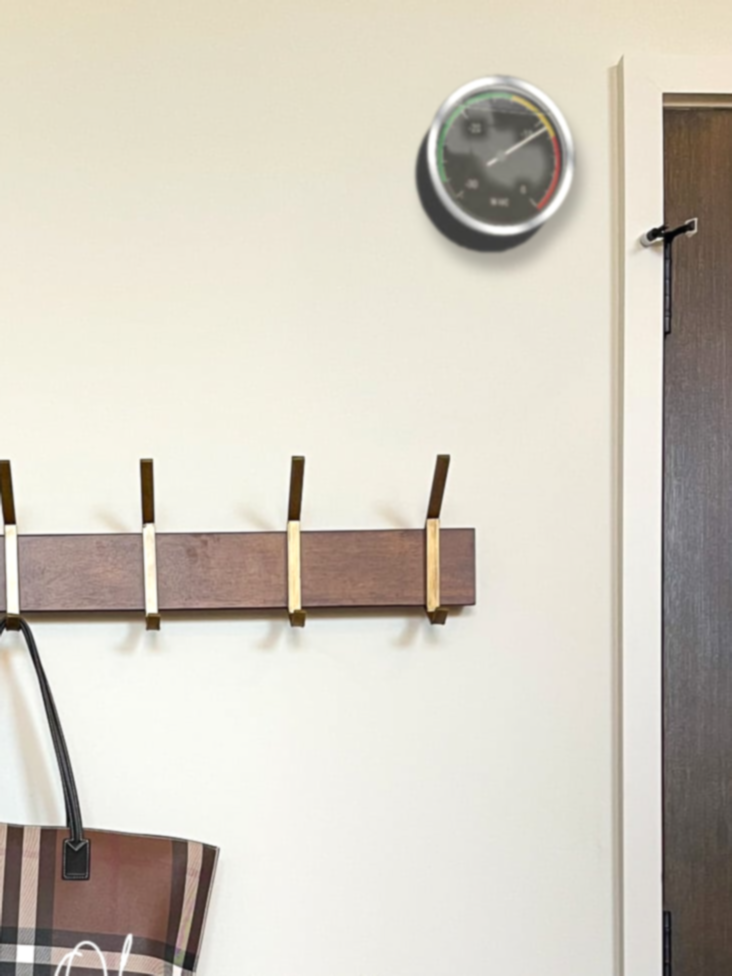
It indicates -9 inHg
